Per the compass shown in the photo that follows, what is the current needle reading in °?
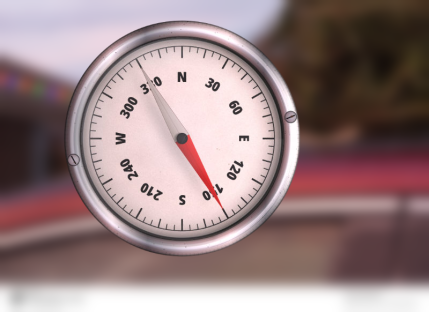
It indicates 150 °
